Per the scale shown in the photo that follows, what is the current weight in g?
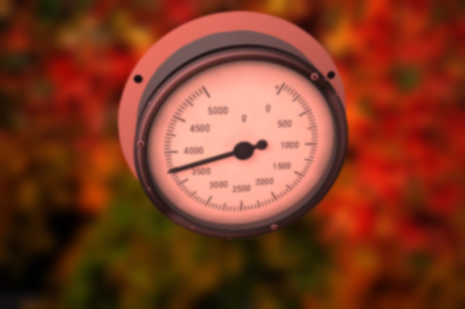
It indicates 3750 g
